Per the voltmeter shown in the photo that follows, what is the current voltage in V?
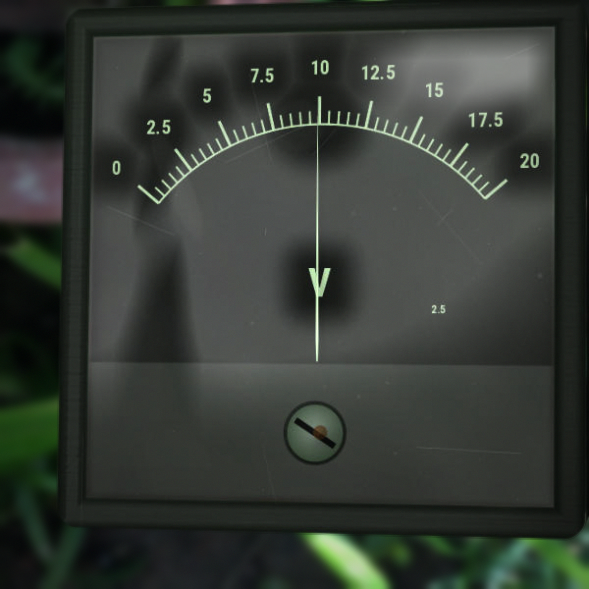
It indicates 10 V
